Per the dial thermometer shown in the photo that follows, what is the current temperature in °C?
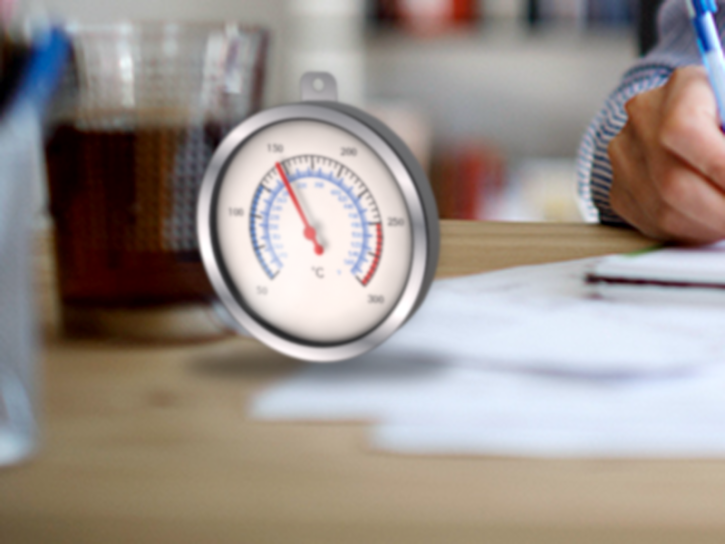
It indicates 150 °C
